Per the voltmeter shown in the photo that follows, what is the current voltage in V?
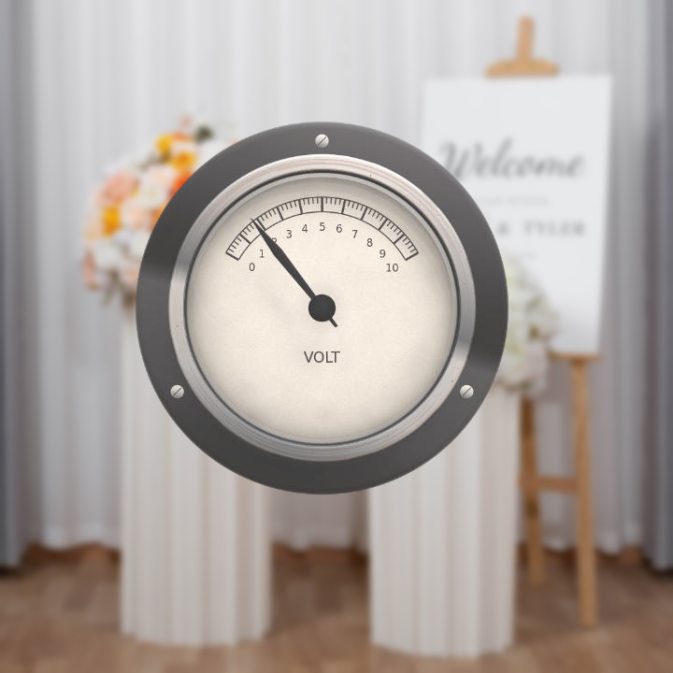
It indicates 1.8 V
